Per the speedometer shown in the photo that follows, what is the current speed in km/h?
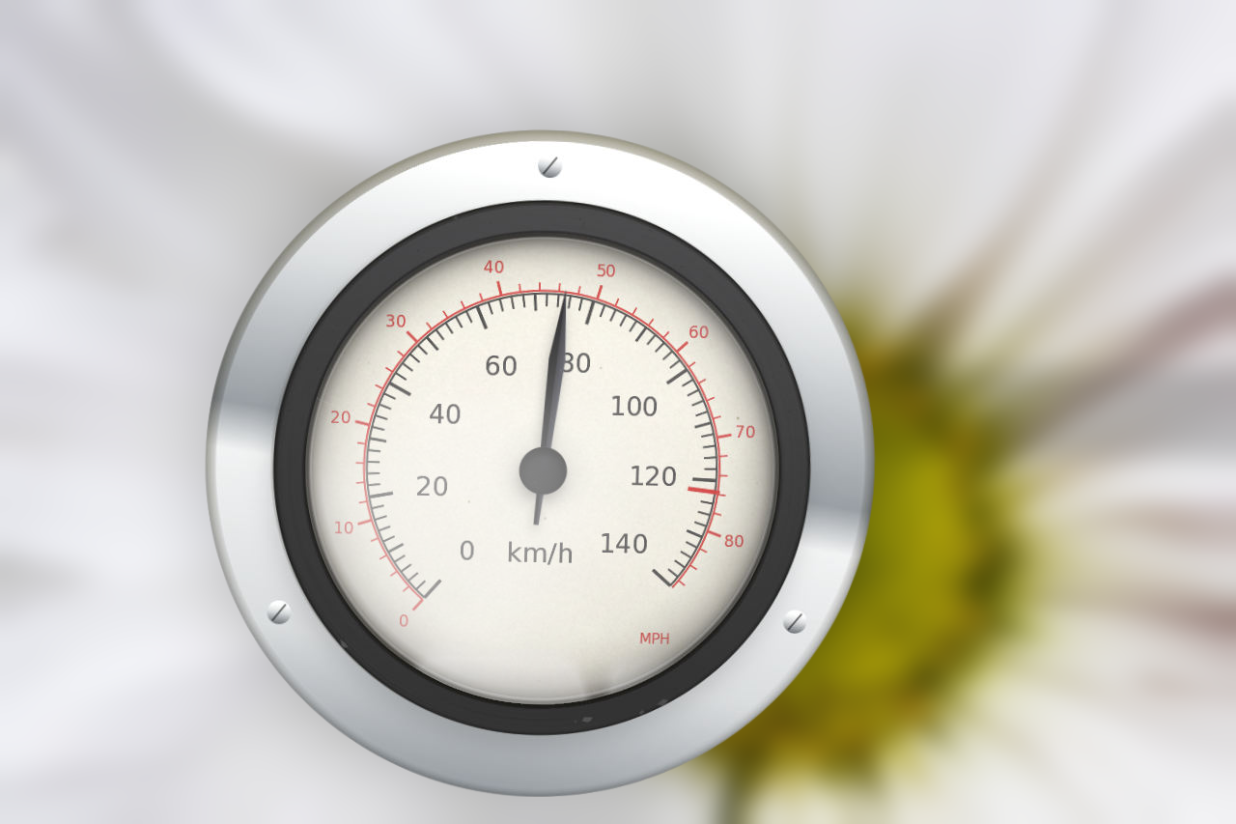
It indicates 75 km/h
